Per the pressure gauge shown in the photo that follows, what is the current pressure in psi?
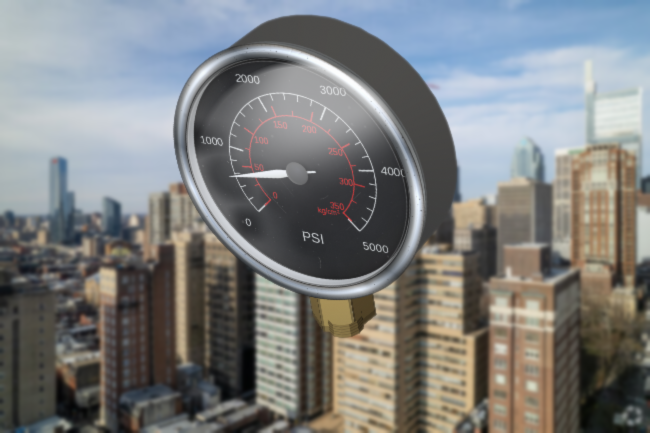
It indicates 600 psi
